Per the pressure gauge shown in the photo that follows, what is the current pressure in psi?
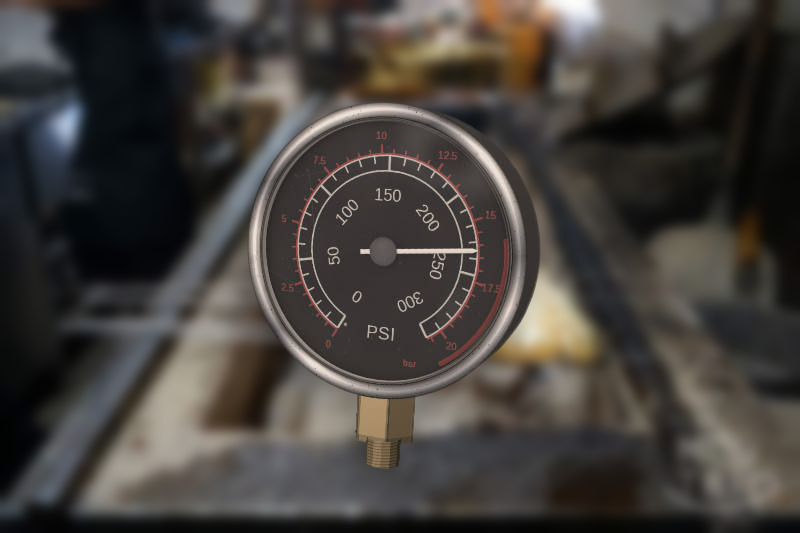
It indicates 235 psi
